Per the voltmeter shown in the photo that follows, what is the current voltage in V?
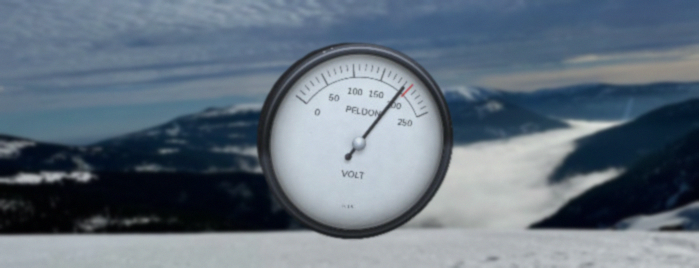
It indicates 190 V
